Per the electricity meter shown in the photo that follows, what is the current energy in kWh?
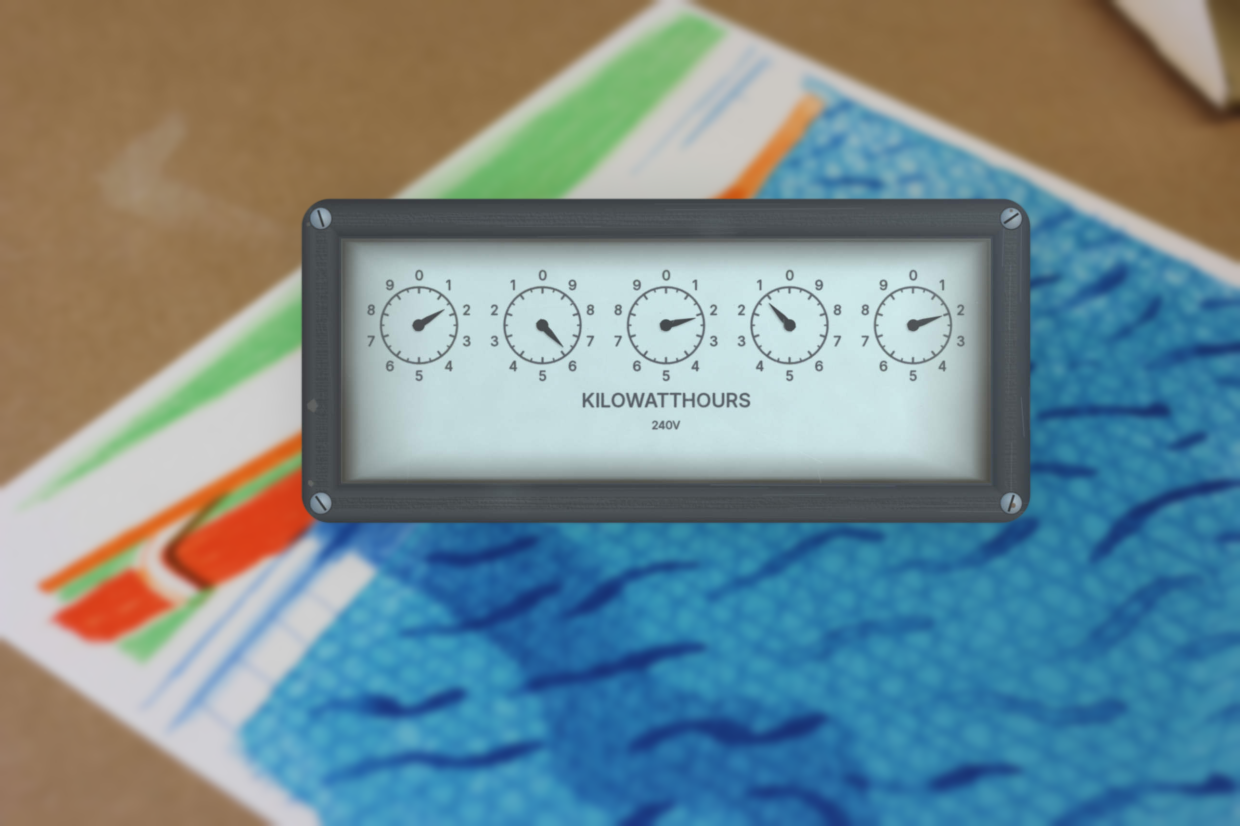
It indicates 16212 kWh
